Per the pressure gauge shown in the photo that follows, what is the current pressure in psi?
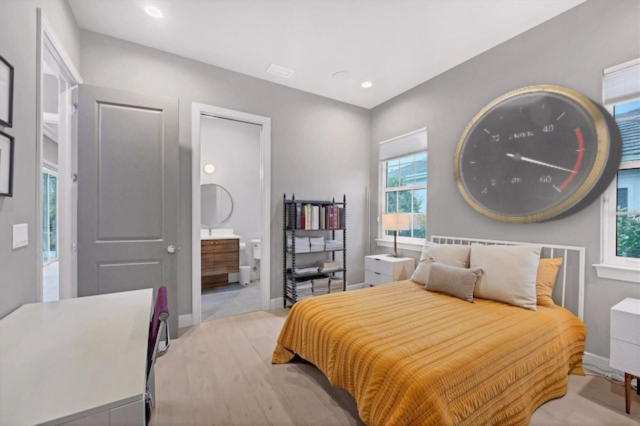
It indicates 55 psi
